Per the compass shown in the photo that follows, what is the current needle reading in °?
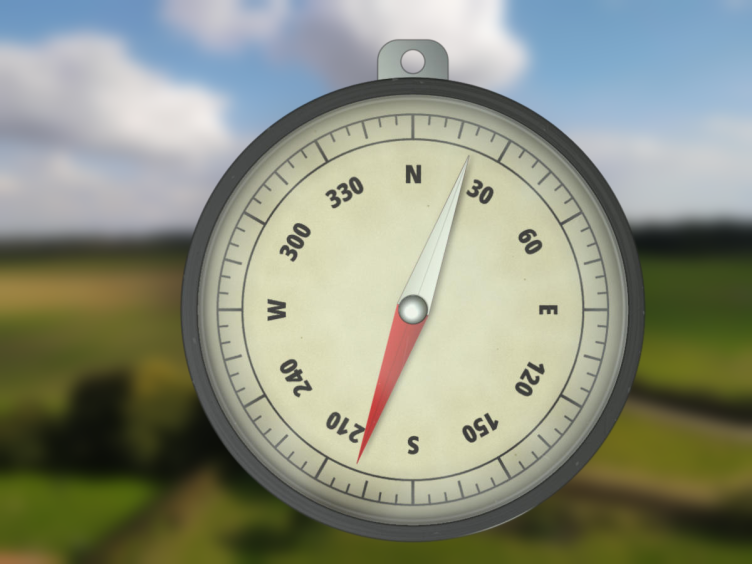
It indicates 200 °
